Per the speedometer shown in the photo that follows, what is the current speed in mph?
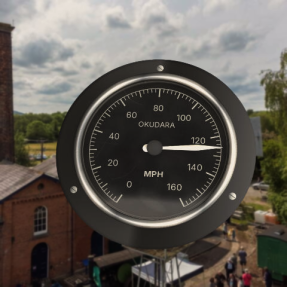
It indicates 126 mph
